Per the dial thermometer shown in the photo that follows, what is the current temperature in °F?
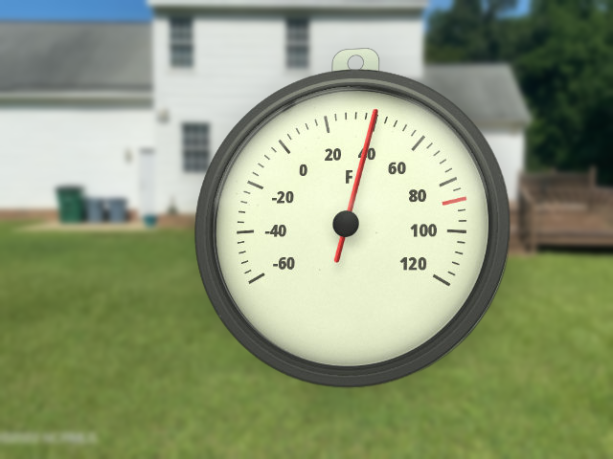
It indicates 40 °F
